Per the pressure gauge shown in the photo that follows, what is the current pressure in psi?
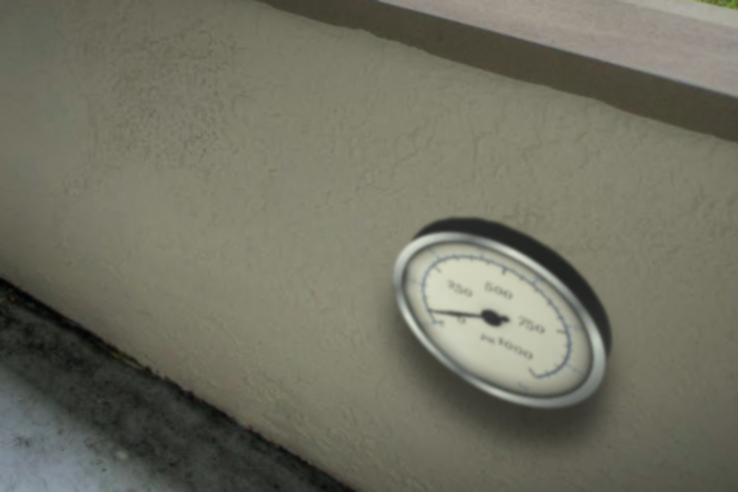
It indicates 50 psi
